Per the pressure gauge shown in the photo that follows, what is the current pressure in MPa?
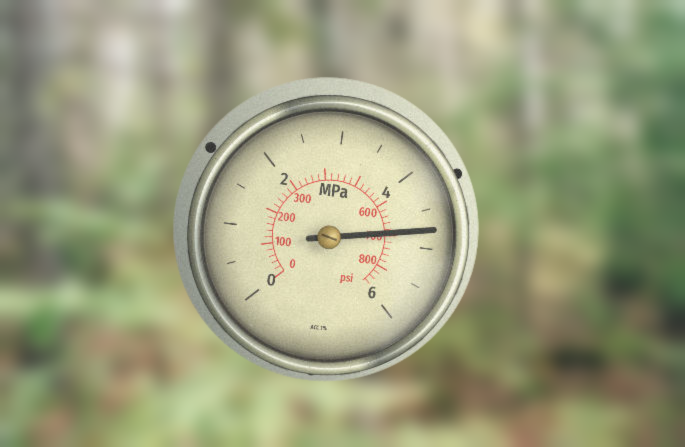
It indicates 4.75 MPa
